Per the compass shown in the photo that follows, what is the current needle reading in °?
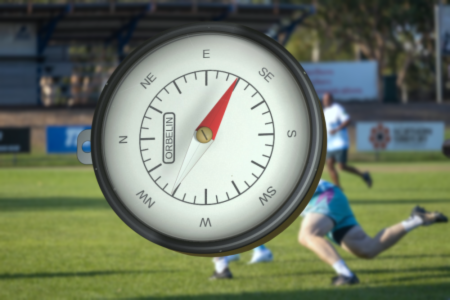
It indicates 120 °
